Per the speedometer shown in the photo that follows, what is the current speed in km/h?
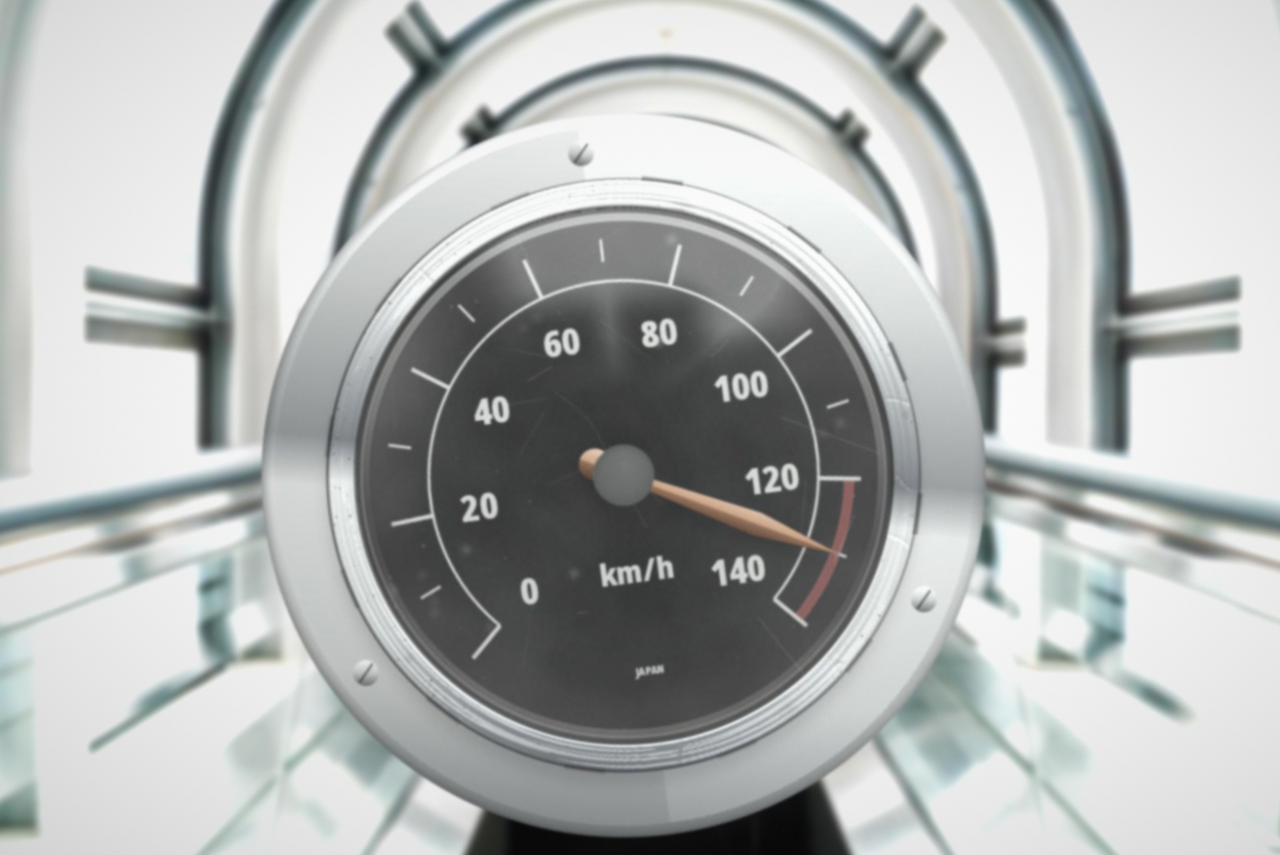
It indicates 130 km/h
